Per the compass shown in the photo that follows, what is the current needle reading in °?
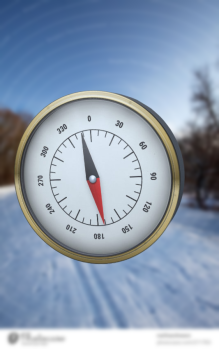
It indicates 170 °
